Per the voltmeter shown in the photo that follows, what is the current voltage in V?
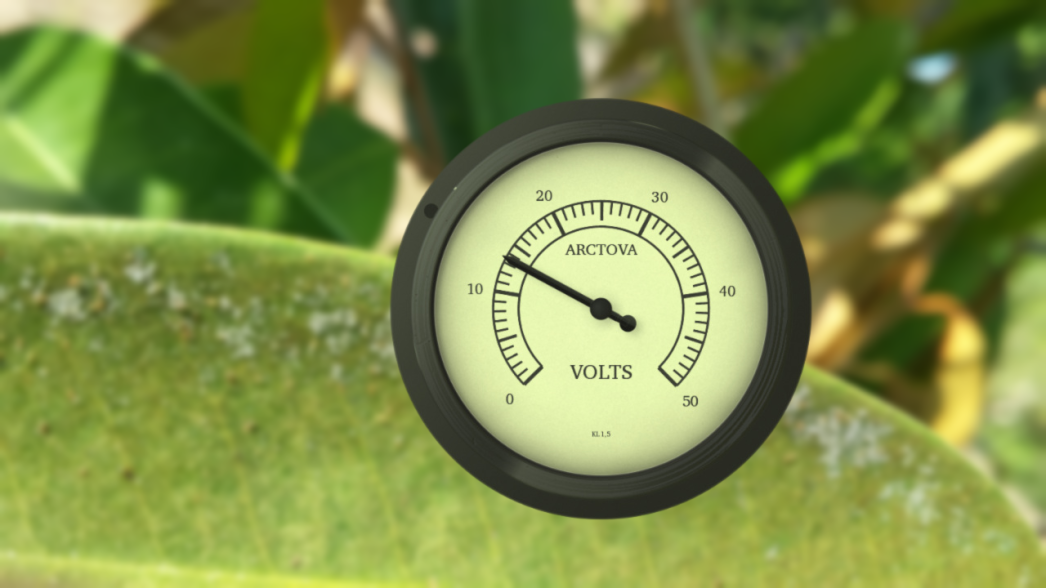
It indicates 13.5 V
